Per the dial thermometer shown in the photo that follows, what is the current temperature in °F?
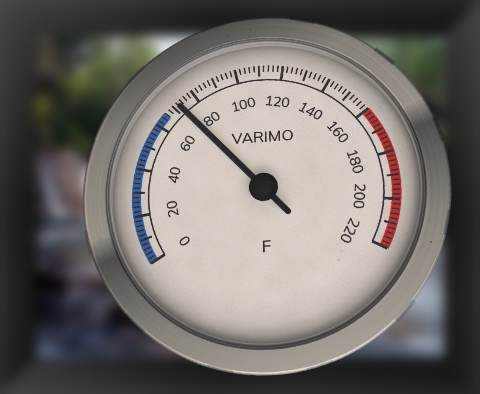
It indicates 72 °F
